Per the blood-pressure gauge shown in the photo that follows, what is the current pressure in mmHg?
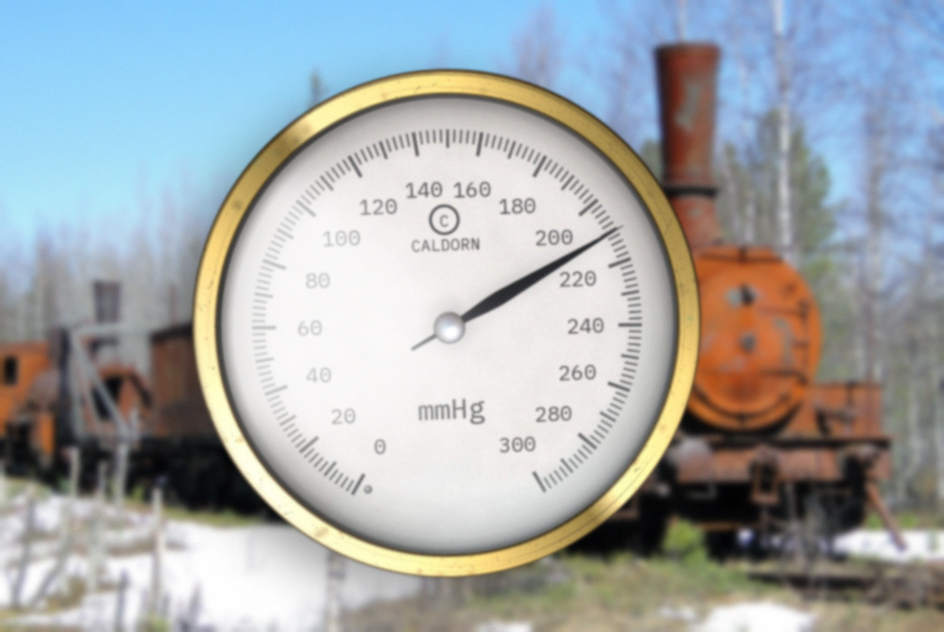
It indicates 210 mmHg
